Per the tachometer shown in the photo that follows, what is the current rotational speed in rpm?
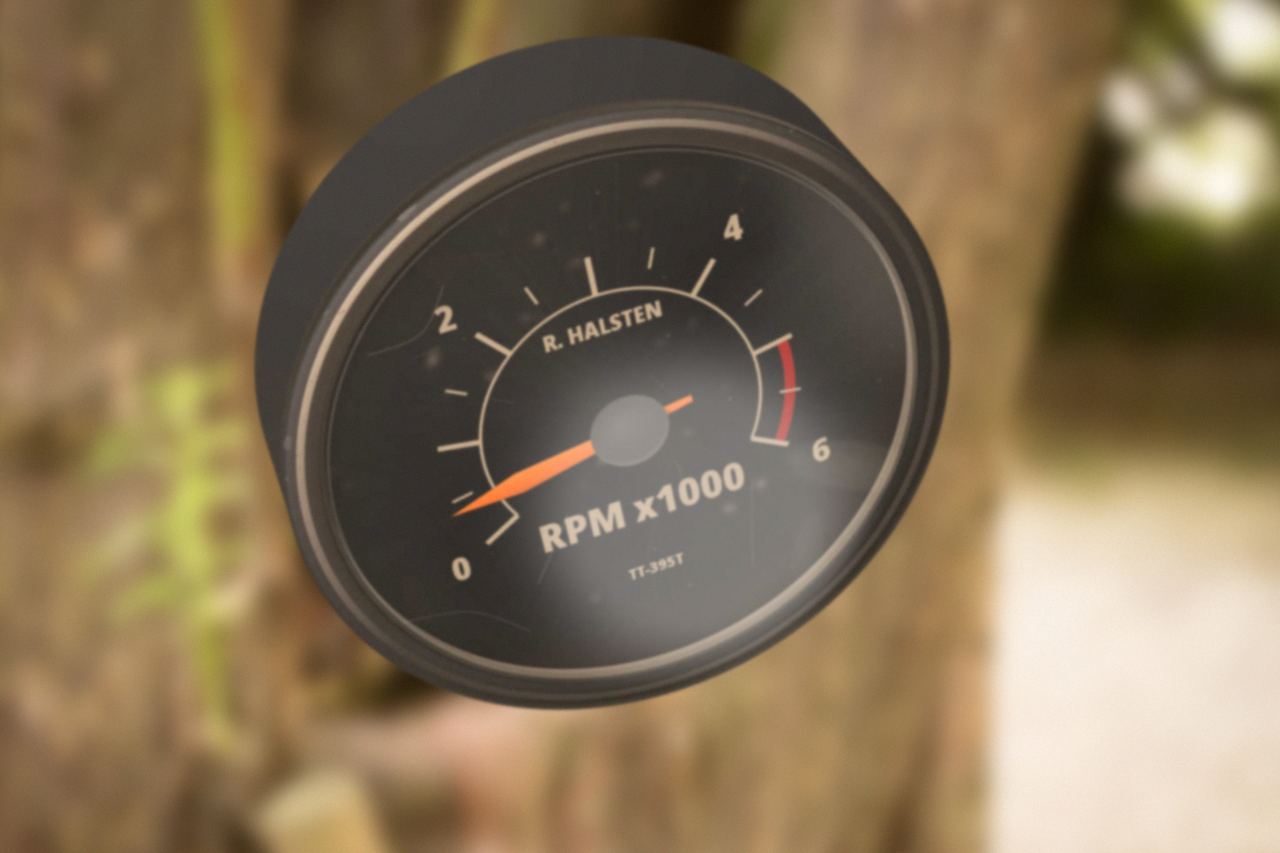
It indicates 500 rpm
